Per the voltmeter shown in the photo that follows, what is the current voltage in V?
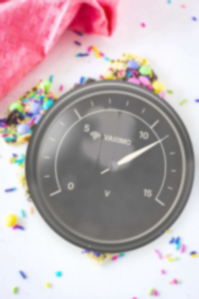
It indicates 11 V
